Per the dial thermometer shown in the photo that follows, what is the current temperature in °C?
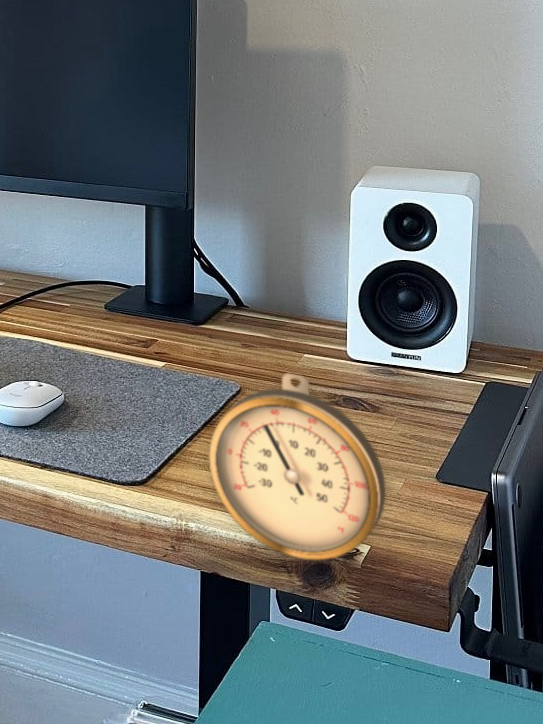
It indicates 0 °C
